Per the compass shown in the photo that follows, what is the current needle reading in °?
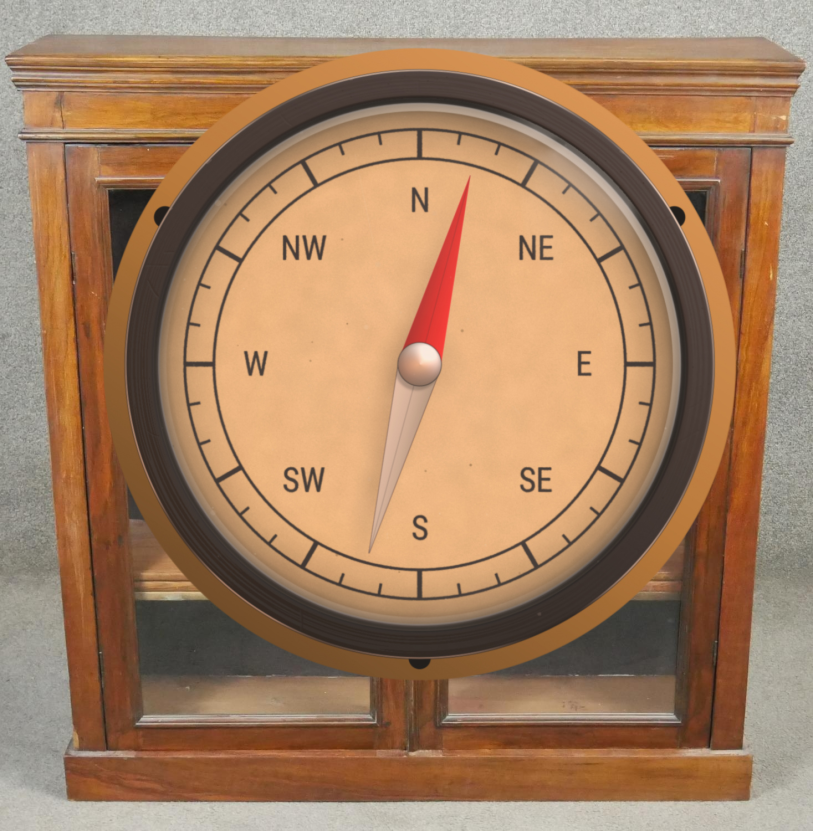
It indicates 15 °
